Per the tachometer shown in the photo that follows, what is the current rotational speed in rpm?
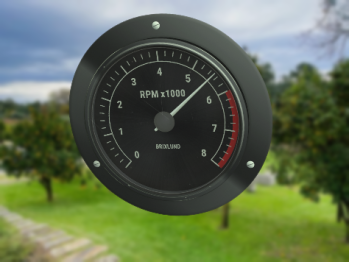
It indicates 5500 rpm
